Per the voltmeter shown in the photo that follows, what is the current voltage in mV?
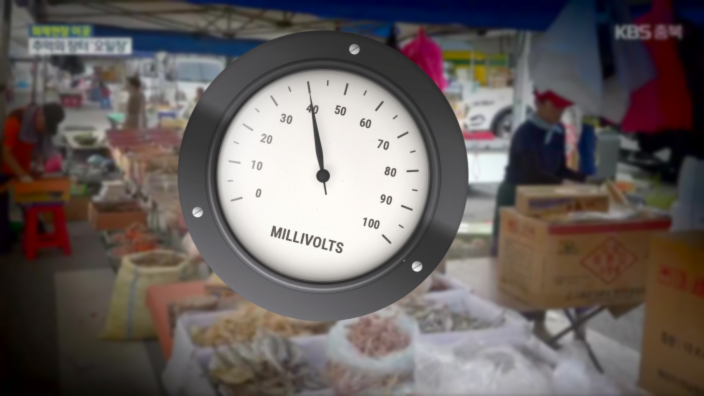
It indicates 40 mV
